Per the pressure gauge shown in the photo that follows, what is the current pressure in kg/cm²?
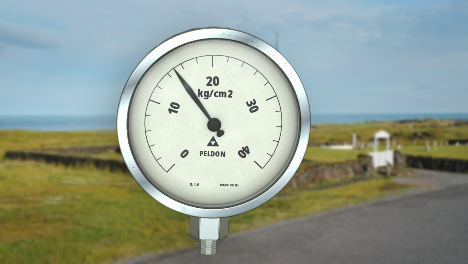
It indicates 15 kg/cm²
